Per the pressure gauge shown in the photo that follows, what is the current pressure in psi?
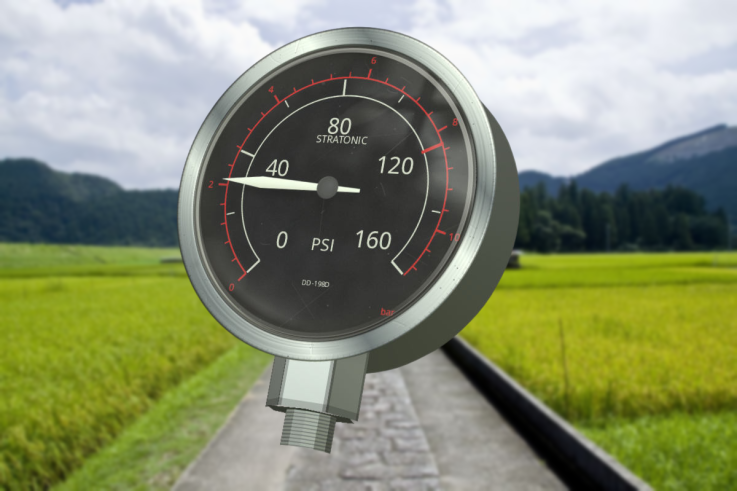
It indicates 30 psi
